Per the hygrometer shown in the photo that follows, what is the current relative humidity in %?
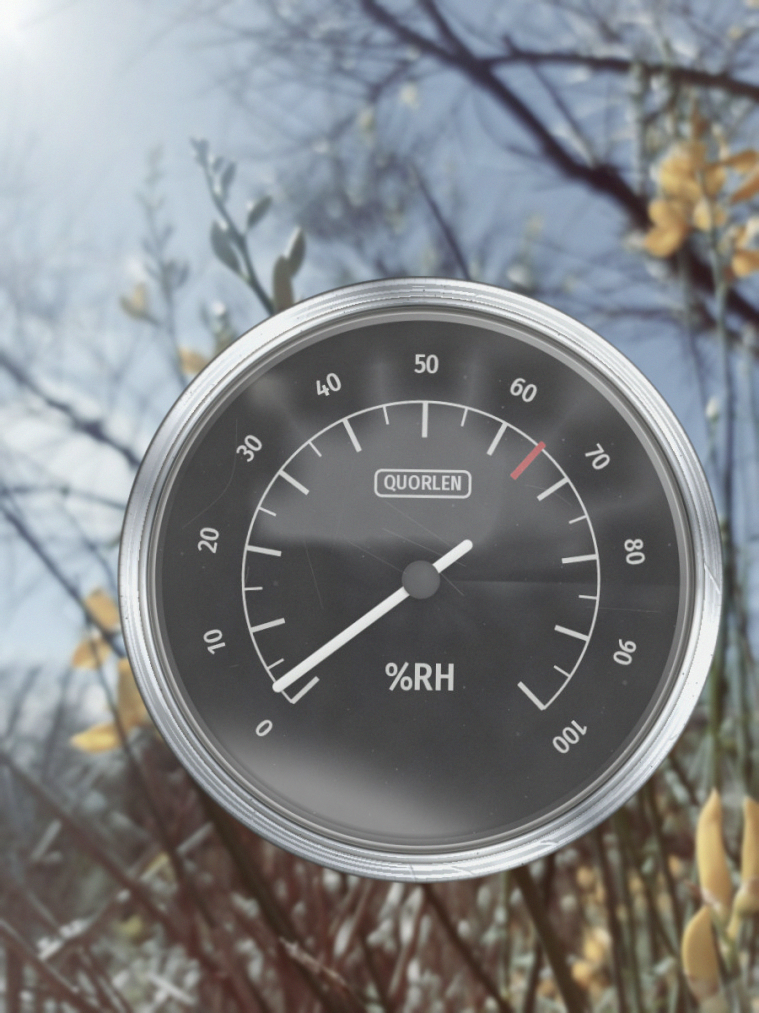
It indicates 2.5 %
